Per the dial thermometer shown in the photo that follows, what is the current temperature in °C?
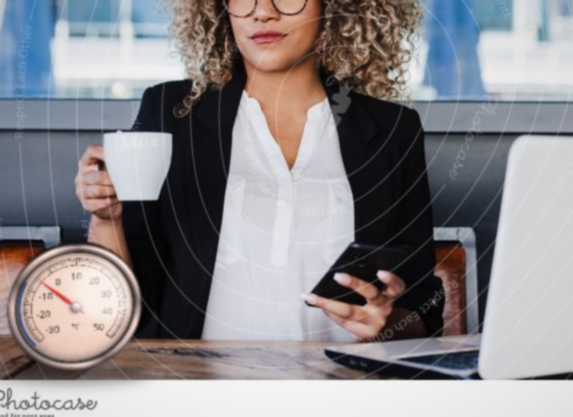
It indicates -5 °C
